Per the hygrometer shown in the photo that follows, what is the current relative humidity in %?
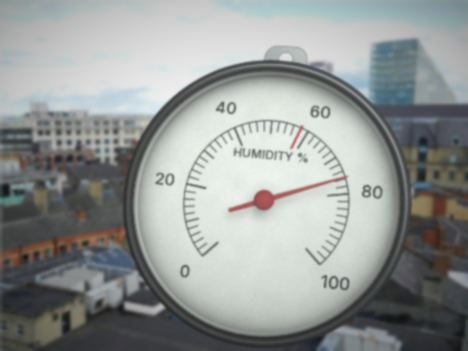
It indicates 76 %
